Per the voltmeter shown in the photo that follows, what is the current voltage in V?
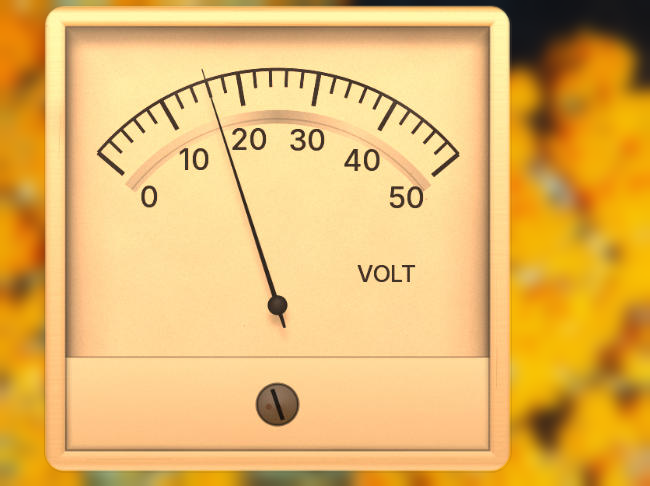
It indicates 16 V
